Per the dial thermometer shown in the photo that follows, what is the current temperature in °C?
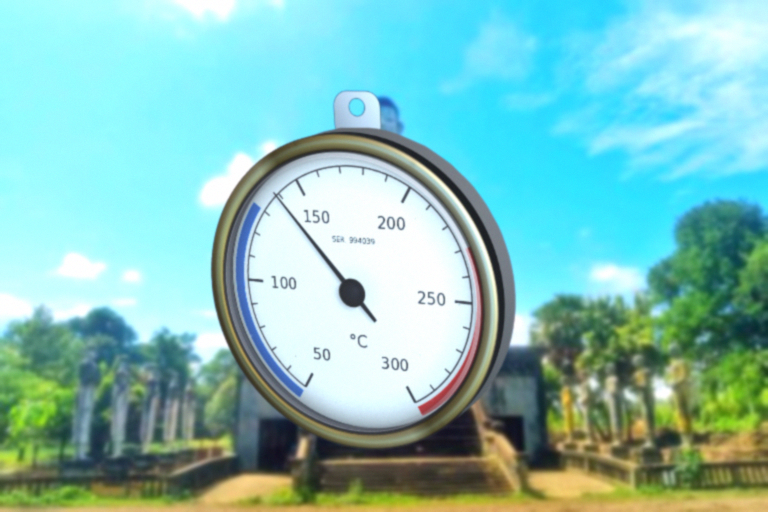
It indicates 140 °C
